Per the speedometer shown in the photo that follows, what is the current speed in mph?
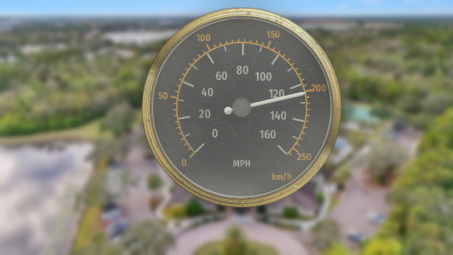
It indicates 125 mph
